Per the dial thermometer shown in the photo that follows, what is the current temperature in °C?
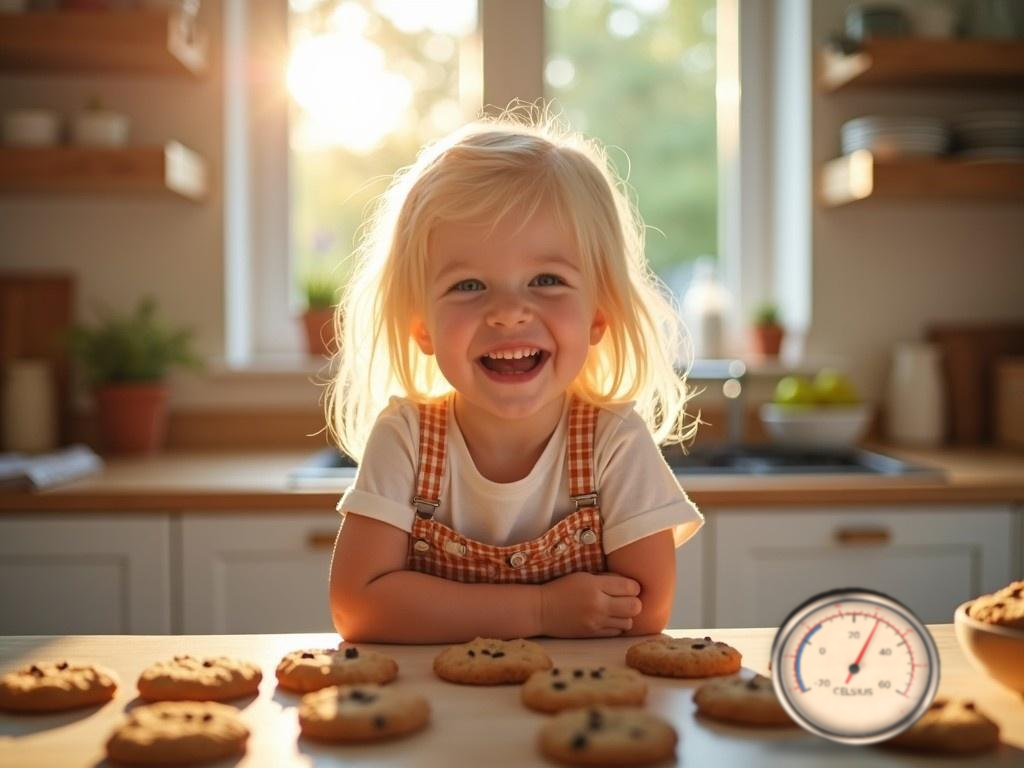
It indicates 28 °C
